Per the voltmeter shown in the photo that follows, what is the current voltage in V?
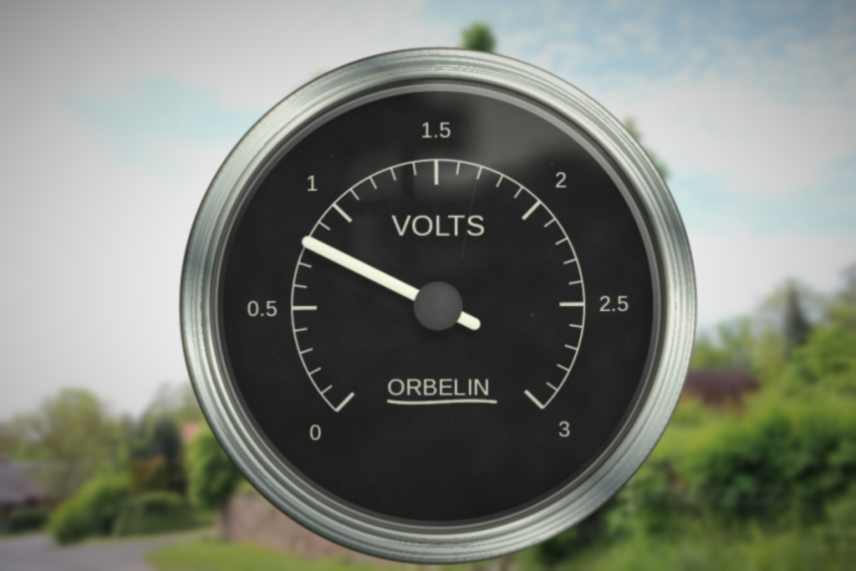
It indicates 0.8 V
